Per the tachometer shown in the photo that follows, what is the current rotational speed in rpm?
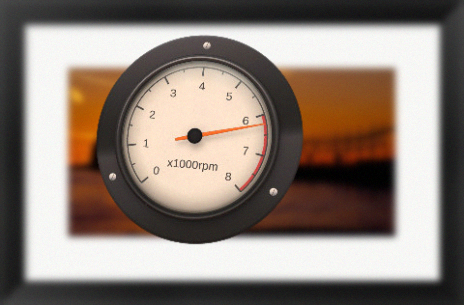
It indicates 6250 rpm
